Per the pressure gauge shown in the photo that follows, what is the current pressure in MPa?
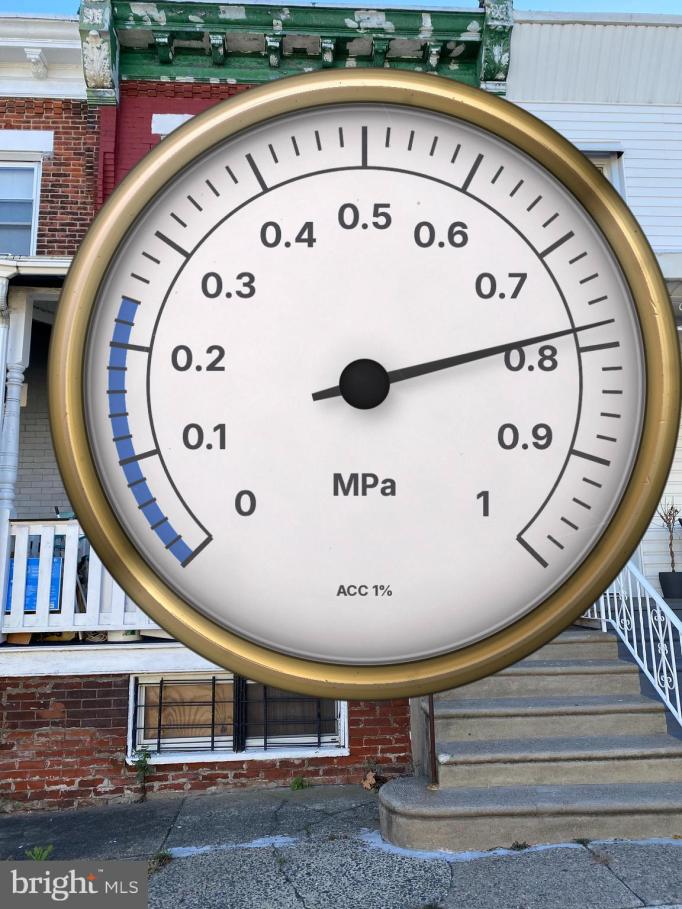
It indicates 0.78 MPa
